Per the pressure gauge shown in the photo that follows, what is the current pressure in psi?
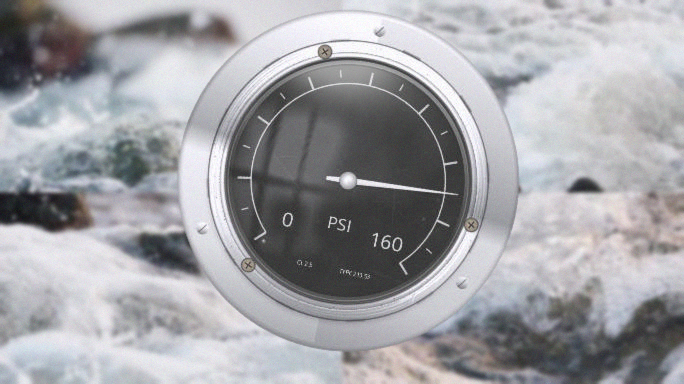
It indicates 130 psi
